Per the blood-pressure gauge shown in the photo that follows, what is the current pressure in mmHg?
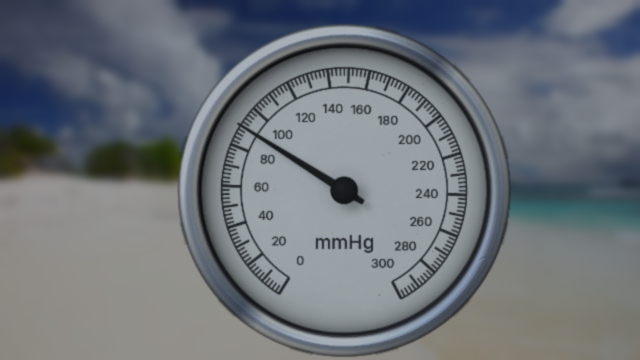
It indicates 90 mmHg
